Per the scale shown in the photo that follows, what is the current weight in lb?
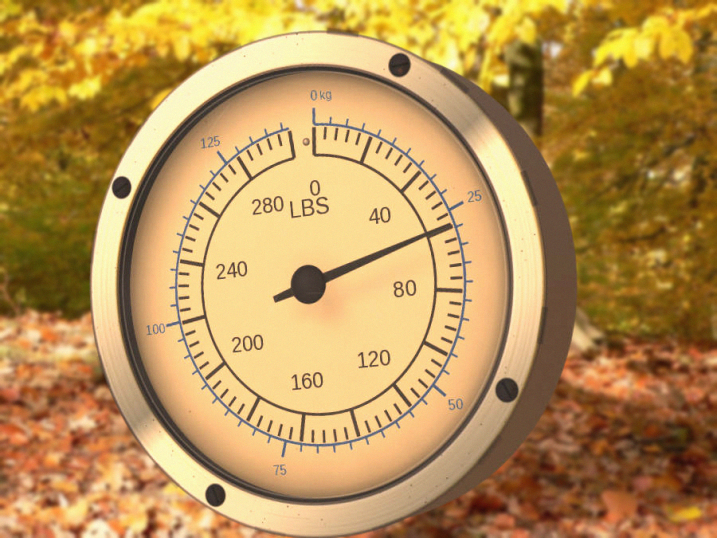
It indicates 60 lb
